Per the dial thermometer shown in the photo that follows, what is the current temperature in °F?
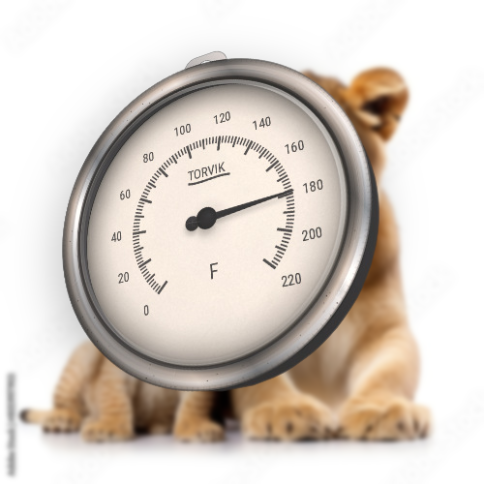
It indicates 180 °F
